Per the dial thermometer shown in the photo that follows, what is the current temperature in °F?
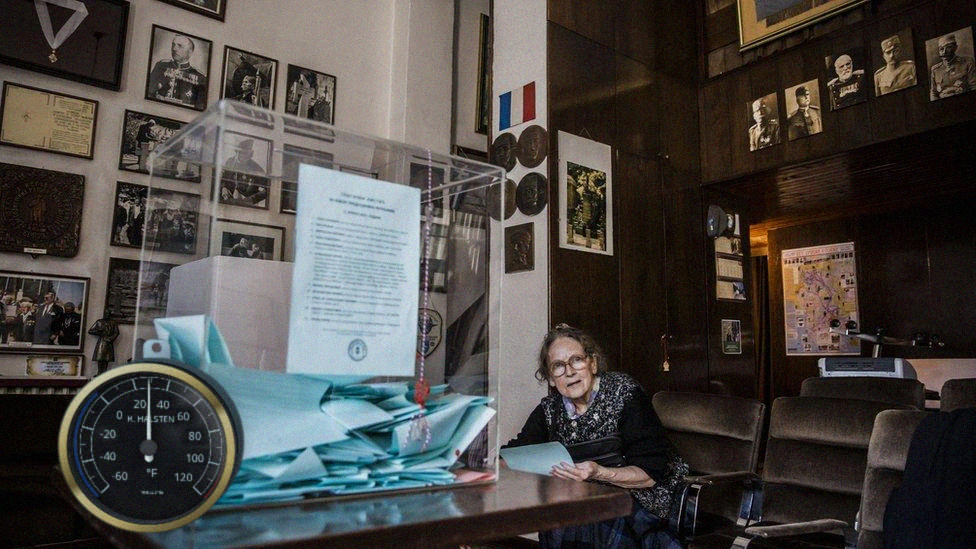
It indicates 30 °F
